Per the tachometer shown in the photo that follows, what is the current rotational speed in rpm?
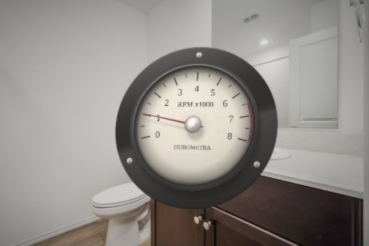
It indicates 1000 rpm
